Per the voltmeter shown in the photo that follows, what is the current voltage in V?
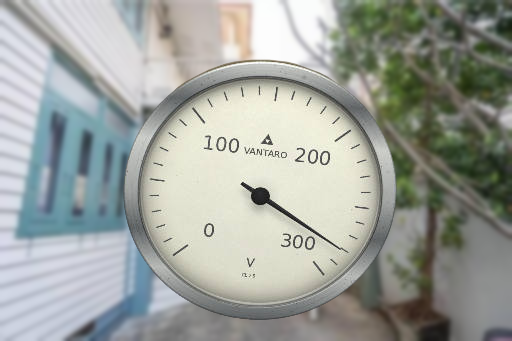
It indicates 280 V
